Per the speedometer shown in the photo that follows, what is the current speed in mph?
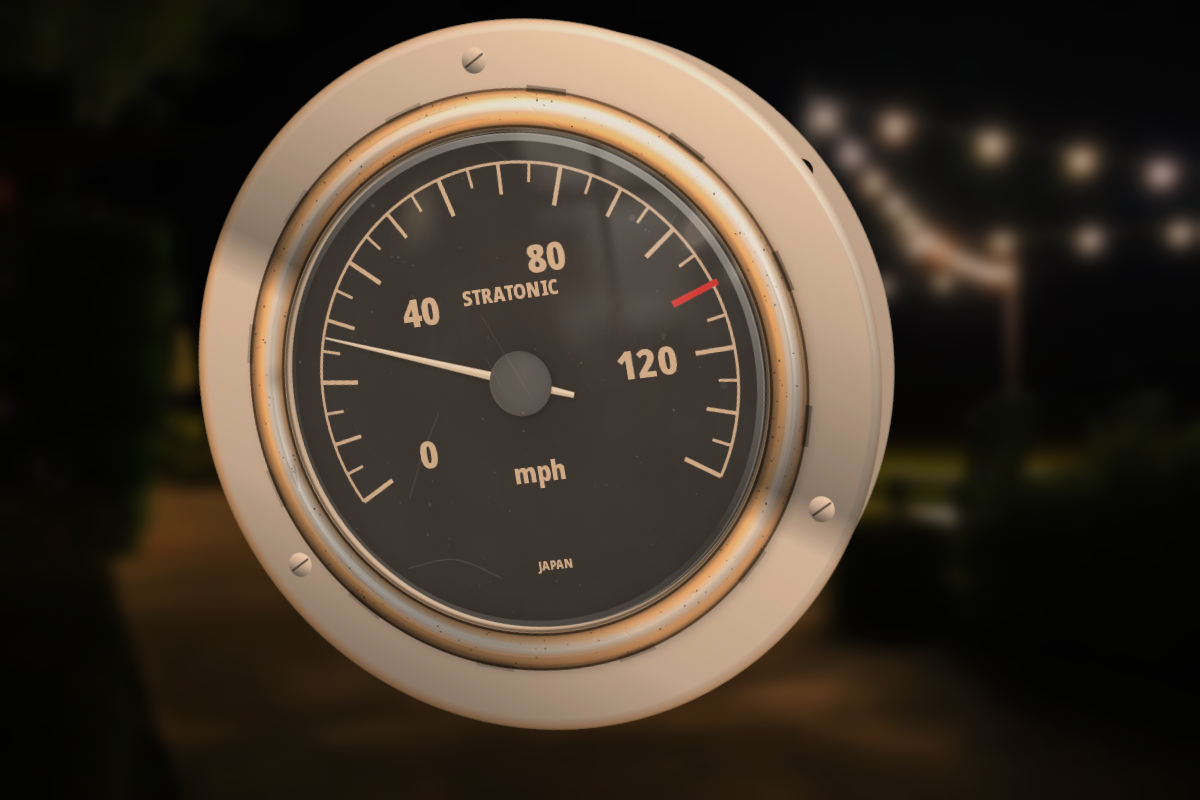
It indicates 27.5 mph
